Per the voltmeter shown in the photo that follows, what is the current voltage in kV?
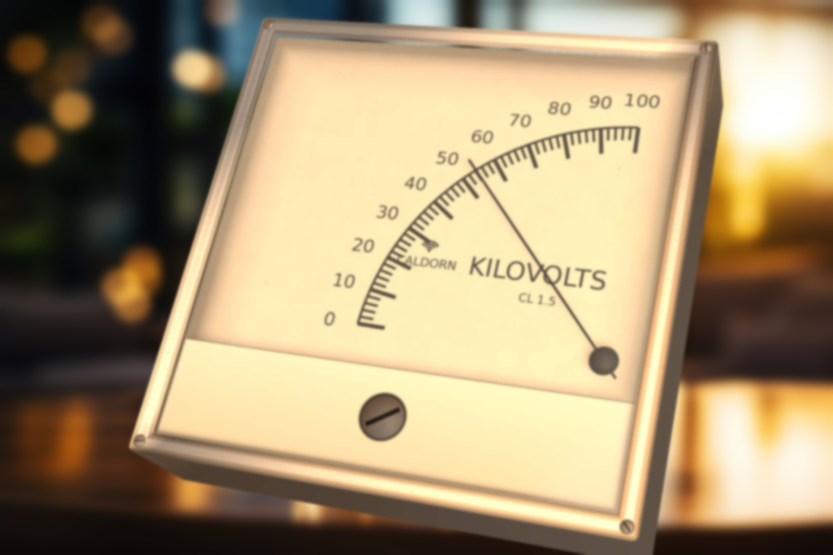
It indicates 54 kV
